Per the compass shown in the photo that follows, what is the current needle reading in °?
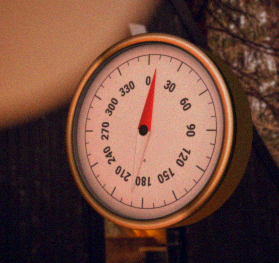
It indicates 10 °
